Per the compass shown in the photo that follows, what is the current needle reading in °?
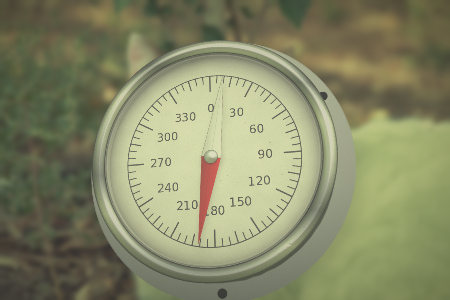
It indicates 190 °
